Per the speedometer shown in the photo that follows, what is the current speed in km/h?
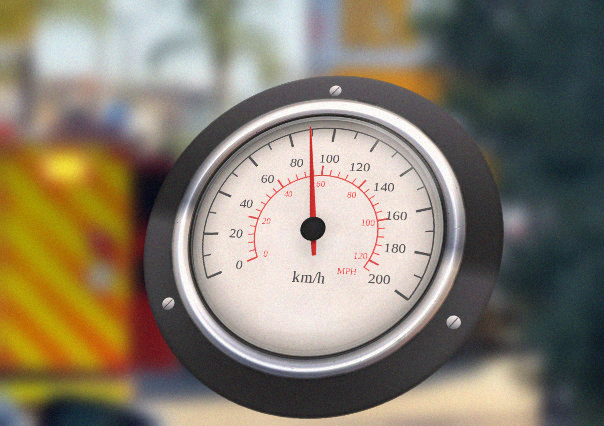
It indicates 90 km/h
